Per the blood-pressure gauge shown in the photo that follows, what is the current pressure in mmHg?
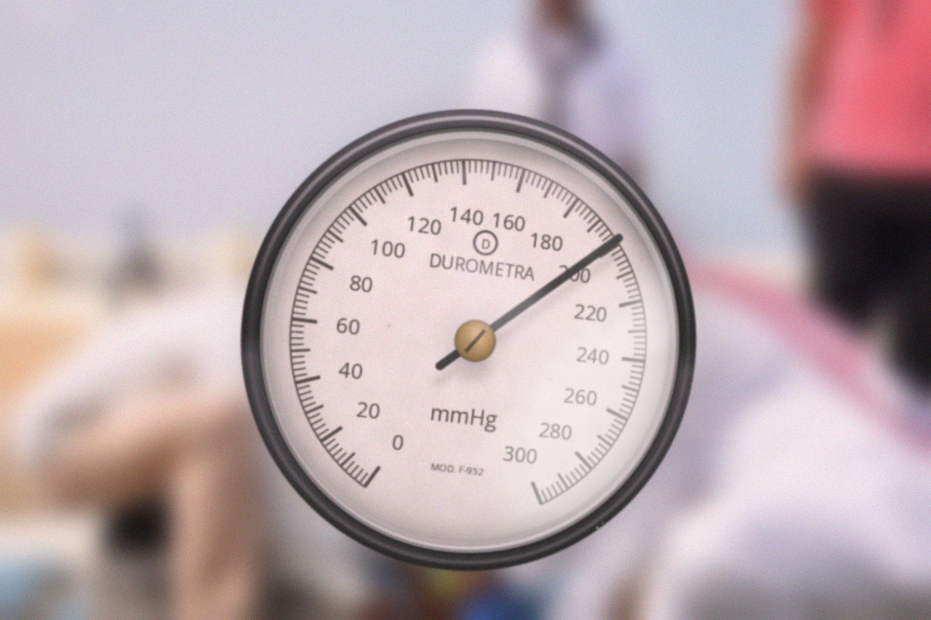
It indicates 198 mmHg
